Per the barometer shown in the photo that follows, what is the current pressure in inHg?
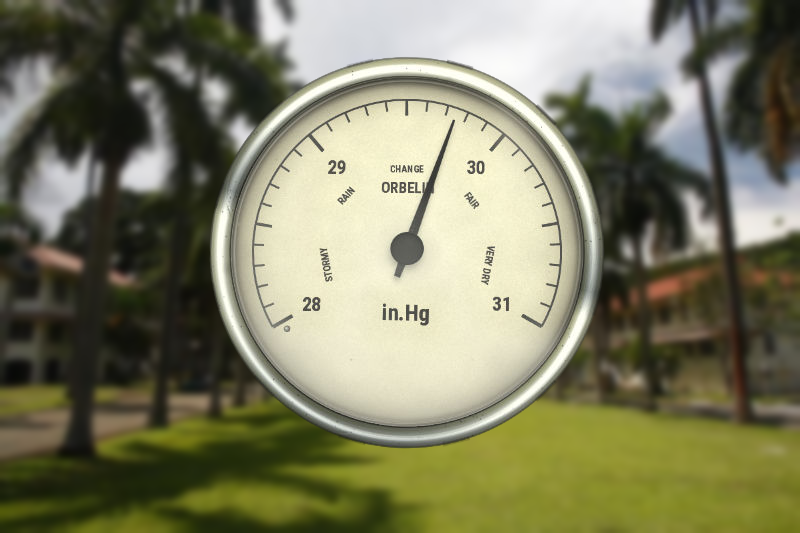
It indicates 29.75 inHg
